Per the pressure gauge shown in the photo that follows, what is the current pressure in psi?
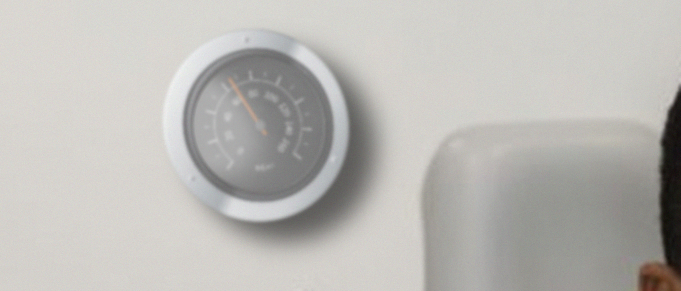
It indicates 65 psi
